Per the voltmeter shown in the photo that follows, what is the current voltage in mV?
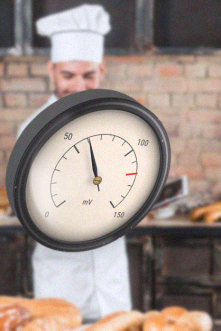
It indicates 60 mV
